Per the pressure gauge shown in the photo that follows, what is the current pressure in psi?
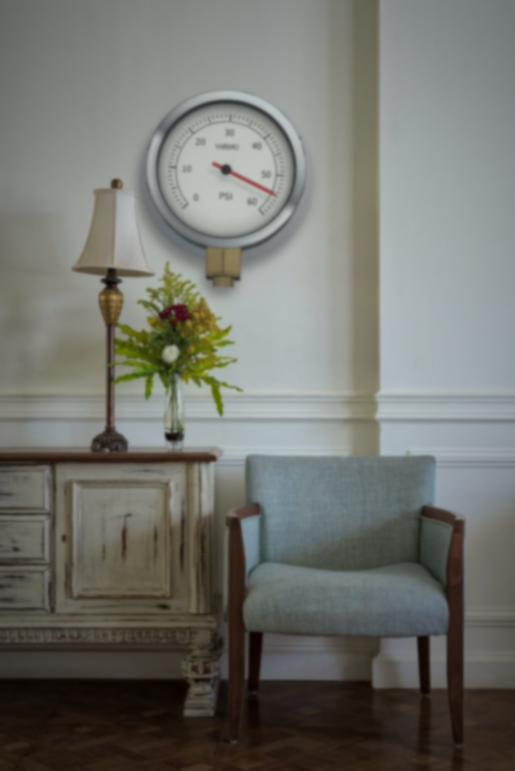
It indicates 55 psi
